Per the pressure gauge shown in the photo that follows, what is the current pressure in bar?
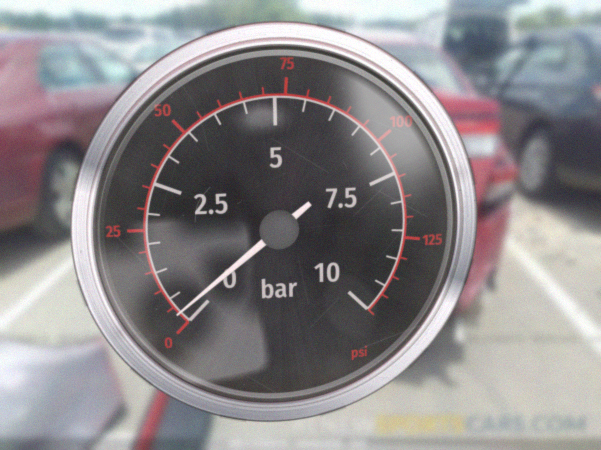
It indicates 0.25 bar
